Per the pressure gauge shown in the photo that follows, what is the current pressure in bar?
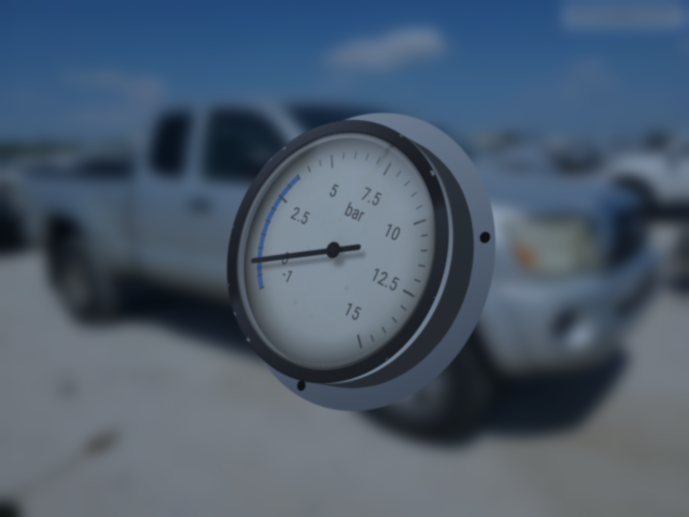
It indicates 0 bar
